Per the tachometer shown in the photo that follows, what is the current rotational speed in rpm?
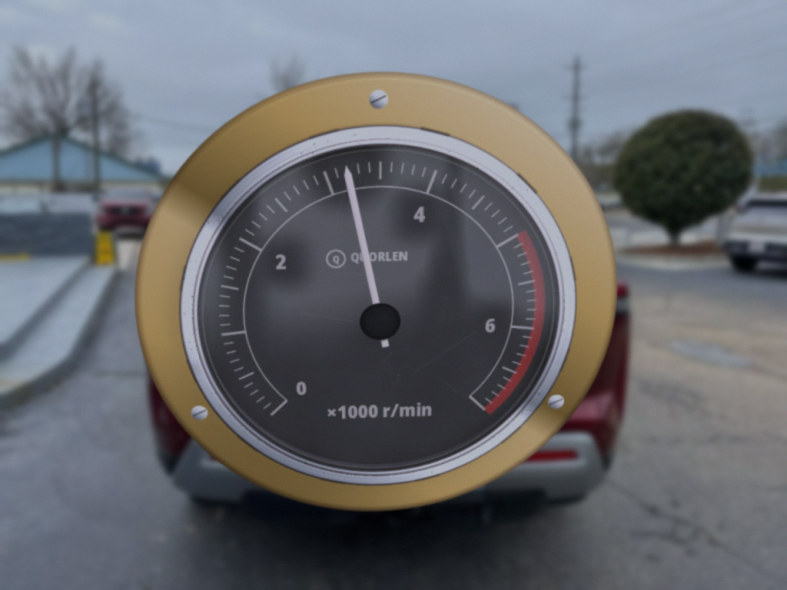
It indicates 3200 rpm
